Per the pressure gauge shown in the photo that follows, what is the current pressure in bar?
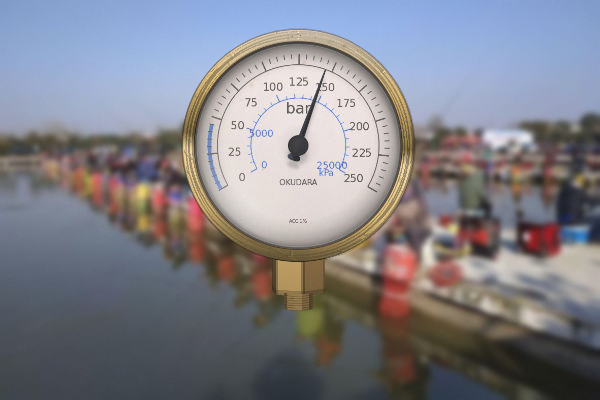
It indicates 145 bar
